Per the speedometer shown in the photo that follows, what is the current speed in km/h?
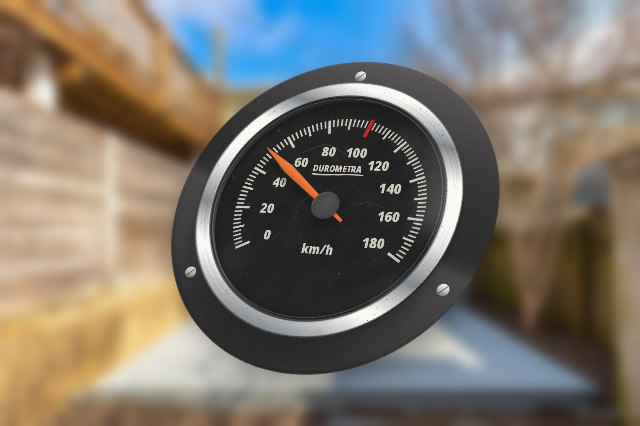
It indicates 50 km/h
